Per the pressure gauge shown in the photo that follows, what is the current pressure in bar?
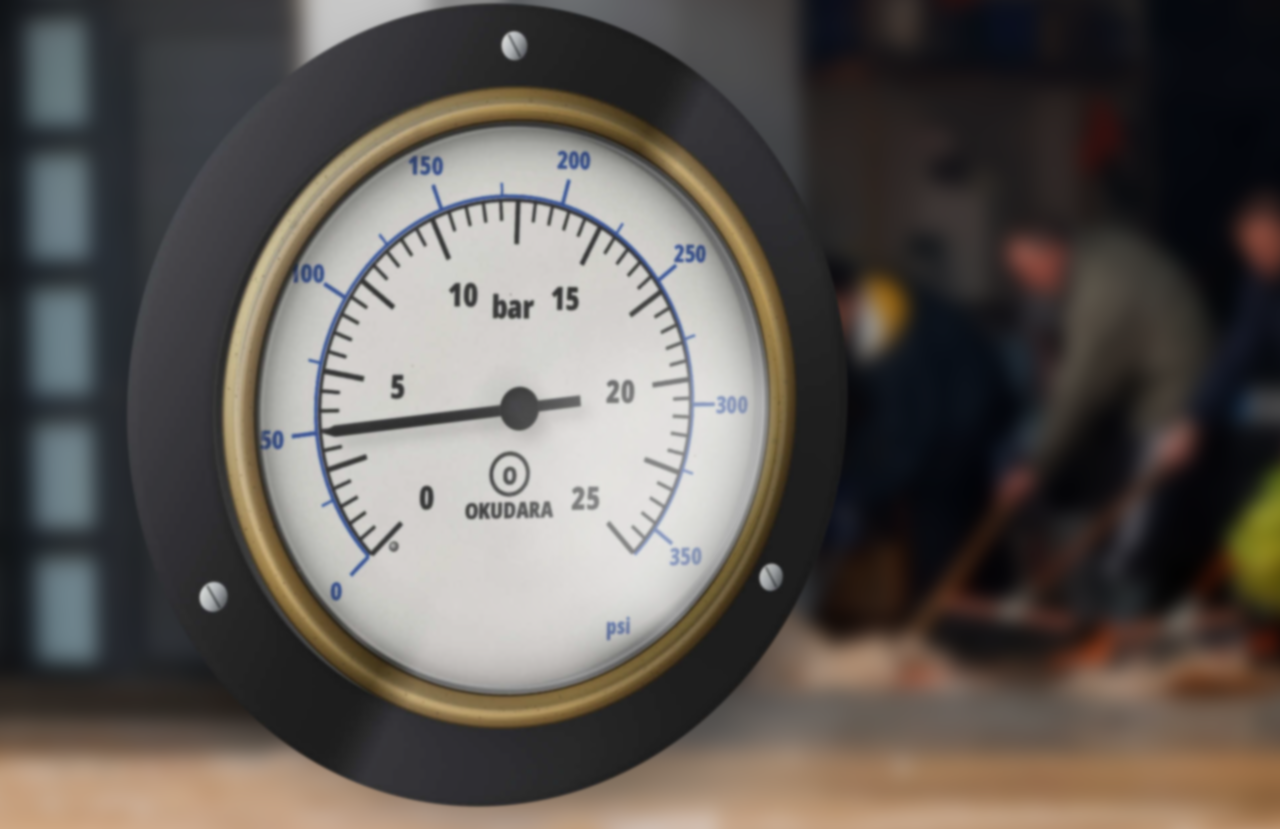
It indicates 3.5 bar
